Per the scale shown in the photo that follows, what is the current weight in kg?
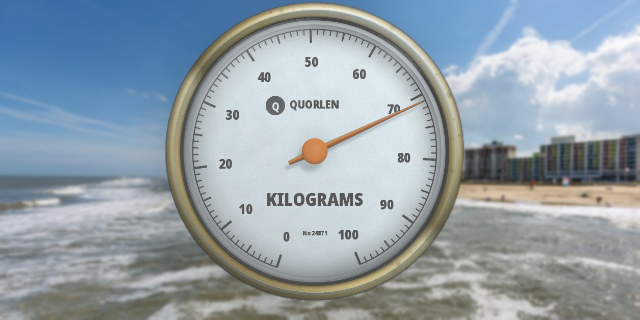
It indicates 71 kg
